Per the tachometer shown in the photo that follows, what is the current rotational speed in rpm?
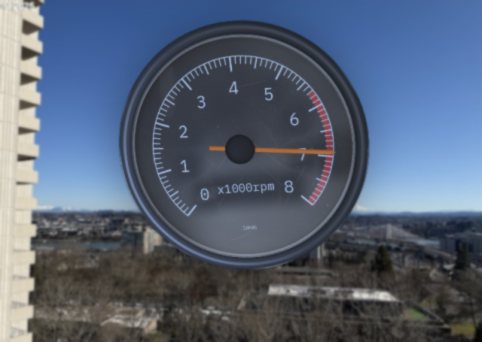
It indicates 6900 rpm
